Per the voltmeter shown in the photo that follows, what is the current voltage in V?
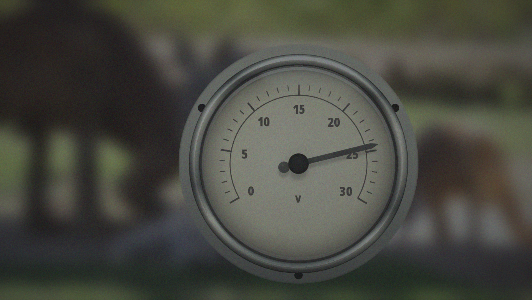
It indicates 24.5 V
